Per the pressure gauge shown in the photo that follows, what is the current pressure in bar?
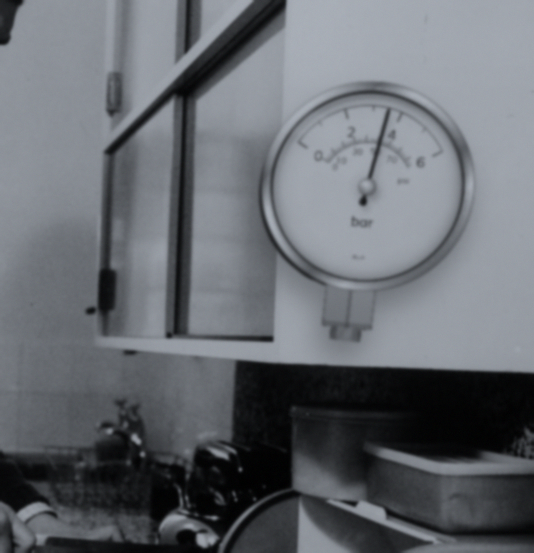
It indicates 3.5 bar
